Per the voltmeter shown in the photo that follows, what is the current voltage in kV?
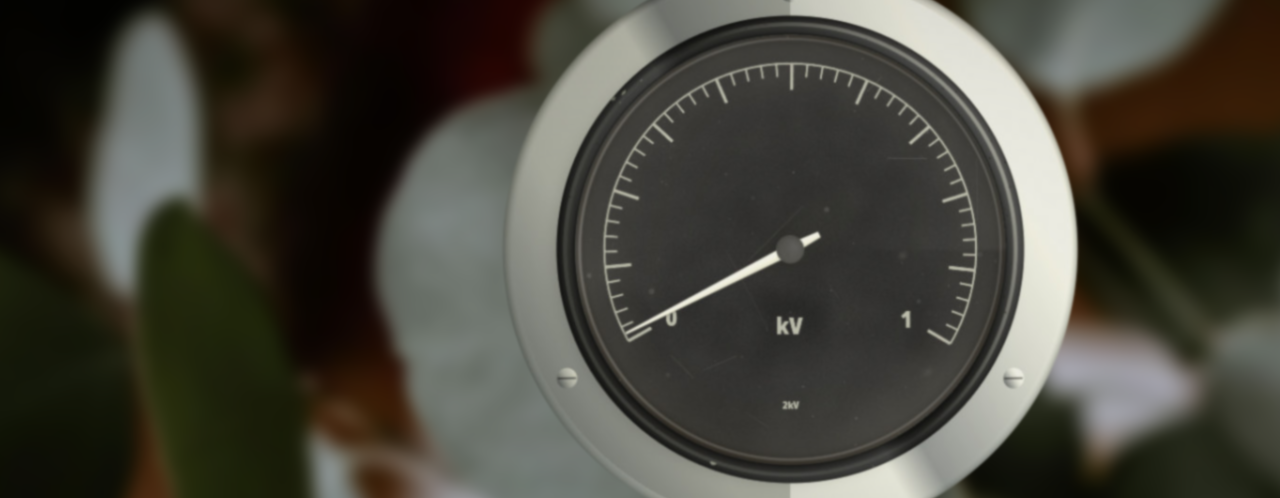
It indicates 0.01 kV
